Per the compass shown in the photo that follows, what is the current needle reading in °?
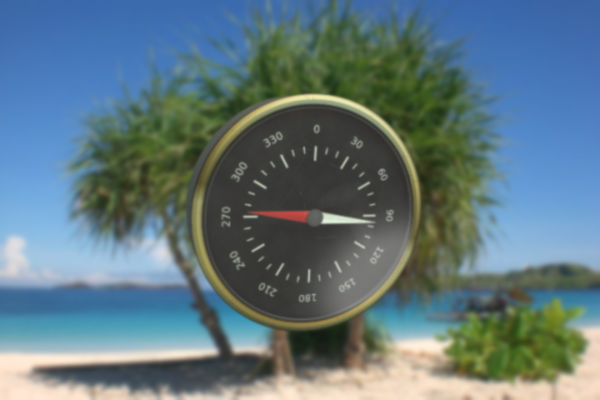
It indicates 275 °
